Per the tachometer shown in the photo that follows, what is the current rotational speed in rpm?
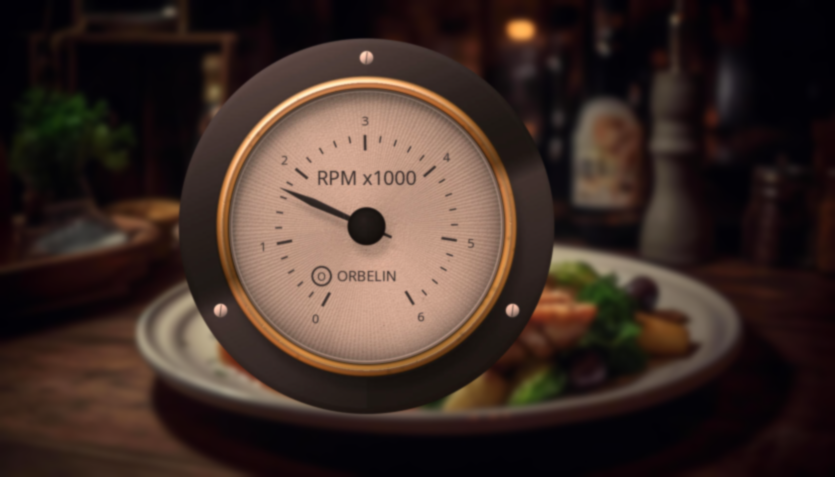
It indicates 1700 rpm
